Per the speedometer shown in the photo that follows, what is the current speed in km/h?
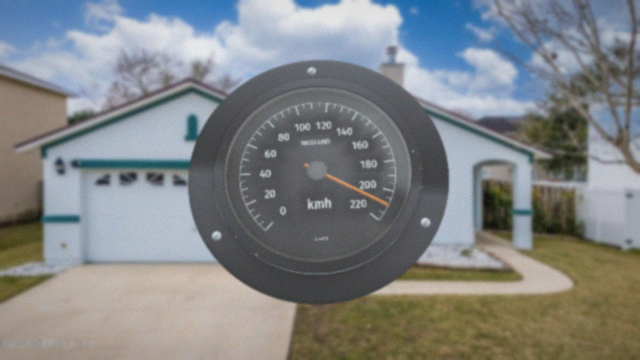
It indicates 210 km/h
